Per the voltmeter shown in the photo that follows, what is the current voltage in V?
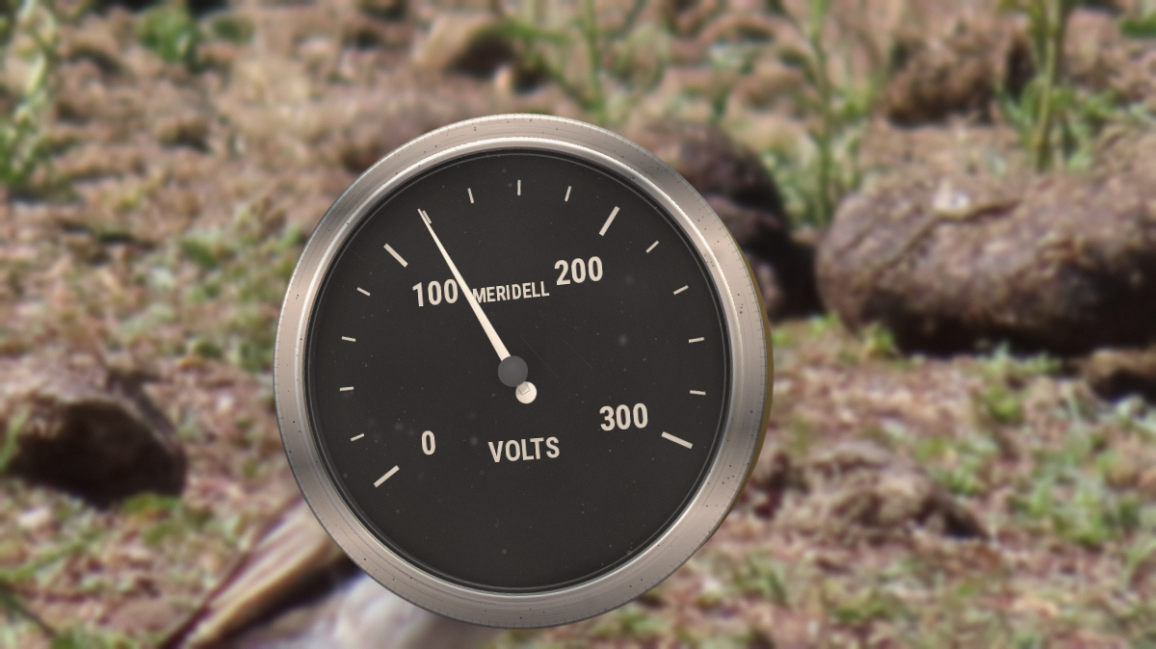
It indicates 120 V
